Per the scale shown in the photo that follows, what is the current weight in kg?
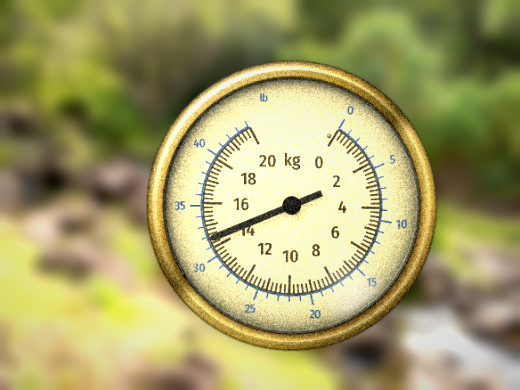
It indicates 14.4 kg
